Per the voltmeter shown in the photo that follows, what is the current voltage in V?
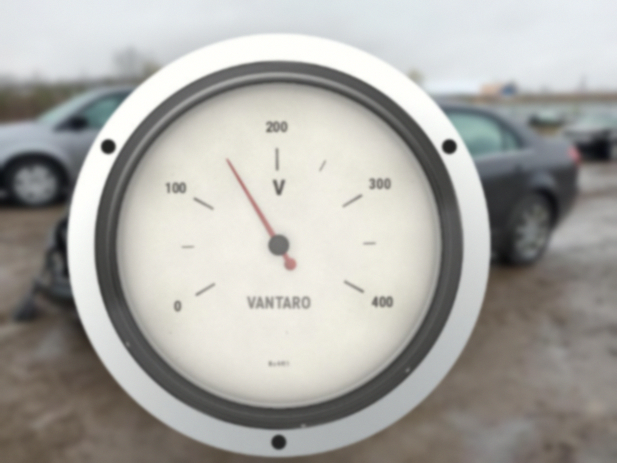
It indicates 150 V
